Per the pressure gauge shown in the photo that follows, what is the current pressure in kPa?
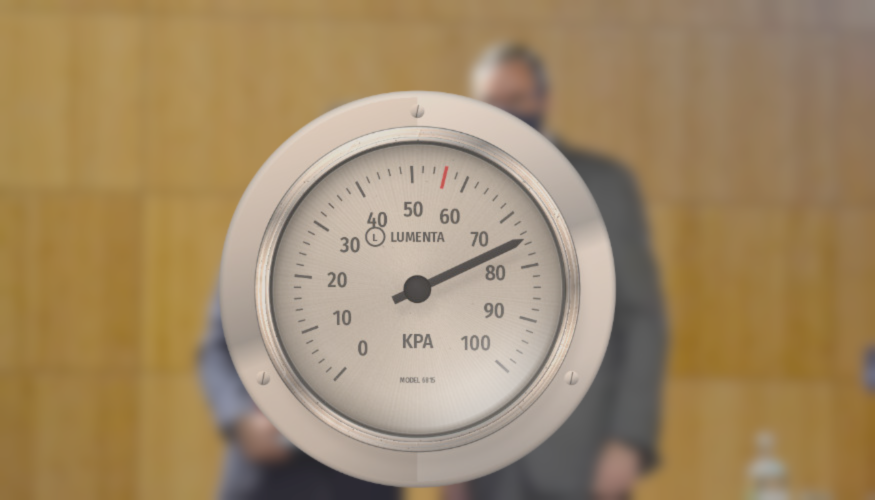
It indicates 75 kPa
